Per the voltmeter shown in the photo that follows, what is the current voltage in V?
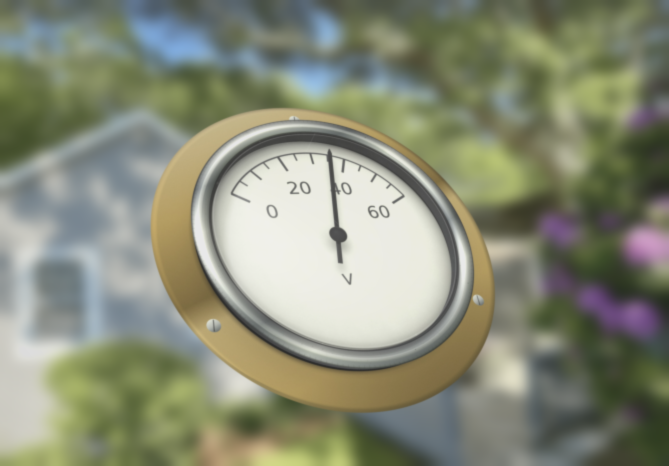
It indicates 35 V
